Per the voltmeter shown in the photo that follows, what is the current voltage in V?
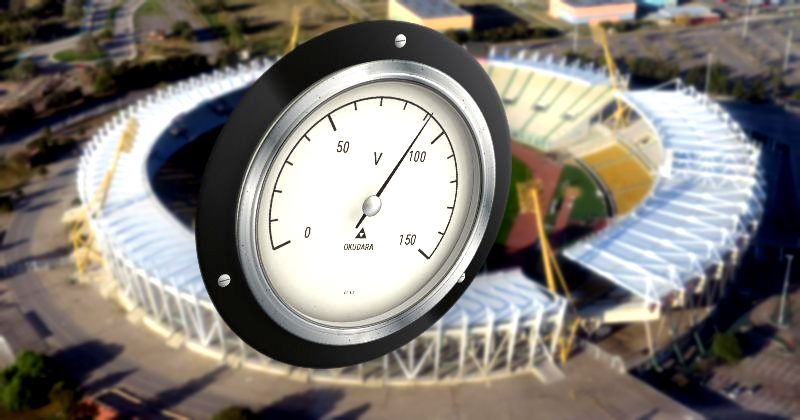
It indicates 90 V
